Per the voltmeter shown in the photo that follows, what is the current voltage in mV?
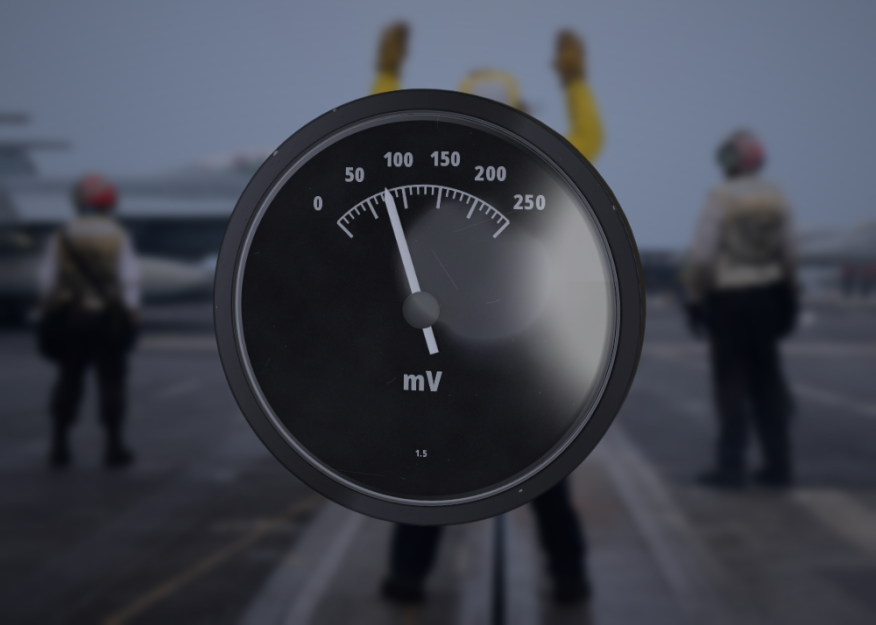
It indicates 80 mV
